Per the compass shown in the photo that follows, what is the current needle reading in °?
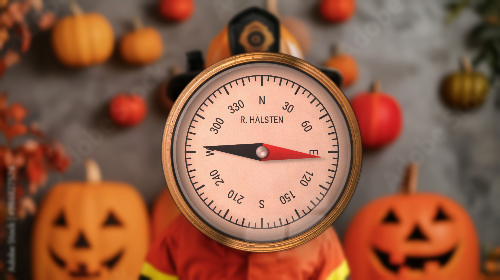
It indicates 95 °
